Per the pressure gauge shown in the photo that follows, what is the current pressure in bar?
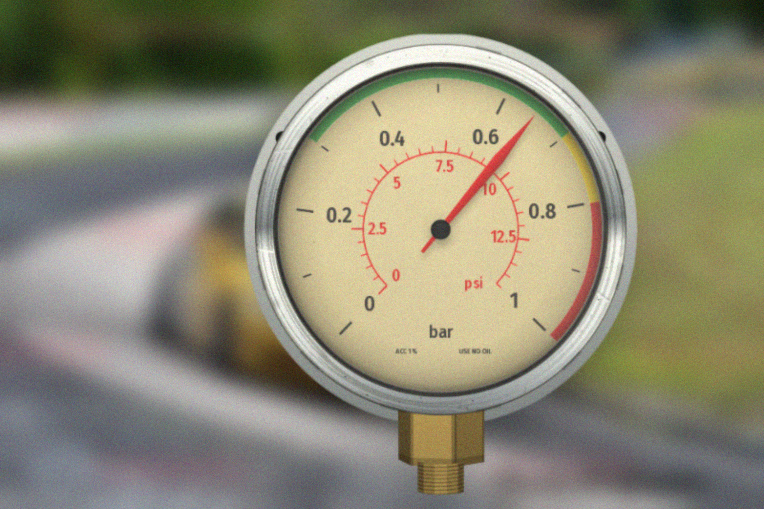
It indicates 0.65 bar
